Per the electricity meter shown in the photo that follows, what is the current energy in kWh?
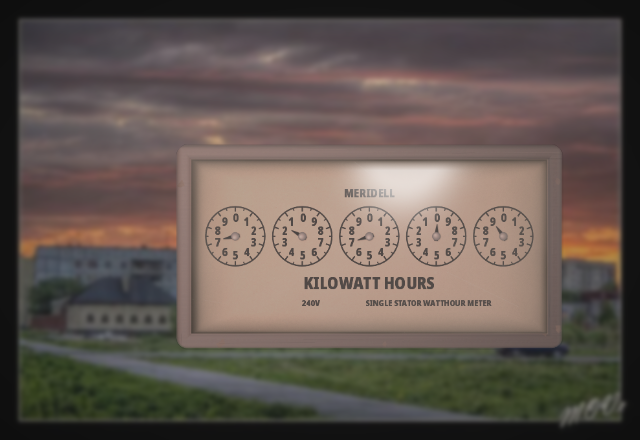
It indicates 71699 kWh
